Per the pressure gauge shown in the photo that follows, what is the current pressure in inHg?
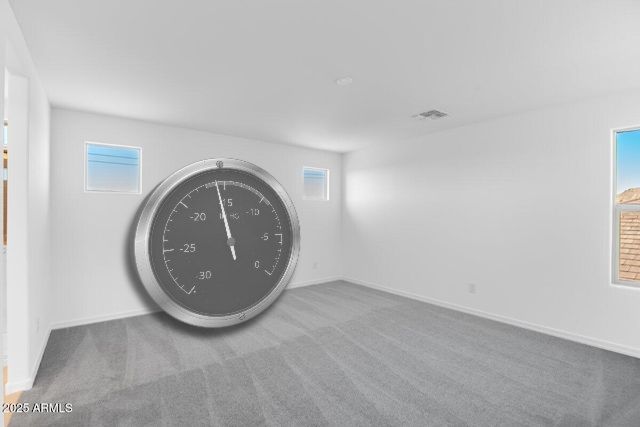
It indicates -16 inHg
